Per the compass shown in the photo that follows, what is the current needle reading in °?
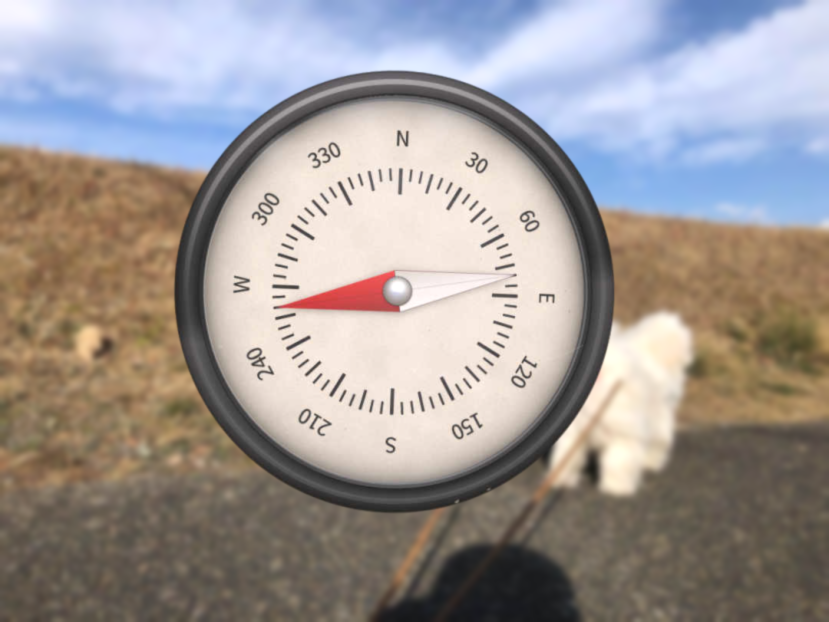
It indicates 260 °
